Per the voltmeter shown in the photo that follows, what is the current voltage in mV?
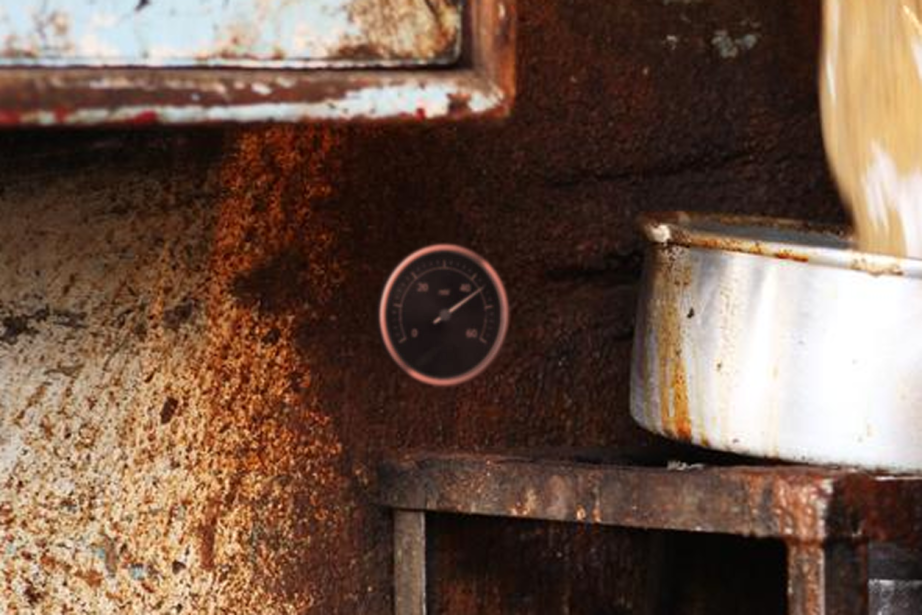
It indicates 44 mV
